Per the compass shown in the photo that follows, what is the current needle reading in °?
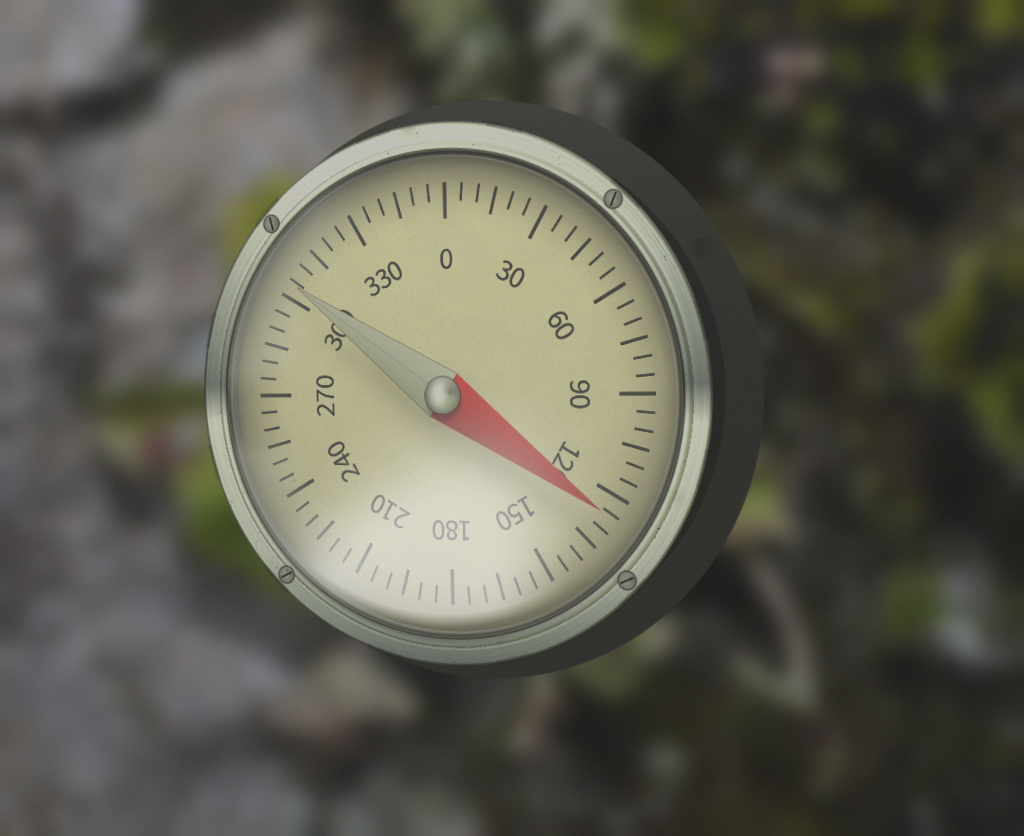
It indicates 125 °
